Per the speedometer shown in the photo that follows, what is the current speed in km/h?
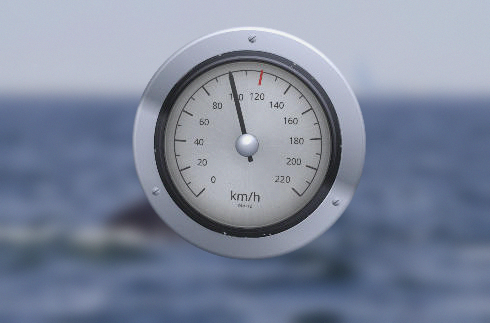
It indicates 100 km/h
